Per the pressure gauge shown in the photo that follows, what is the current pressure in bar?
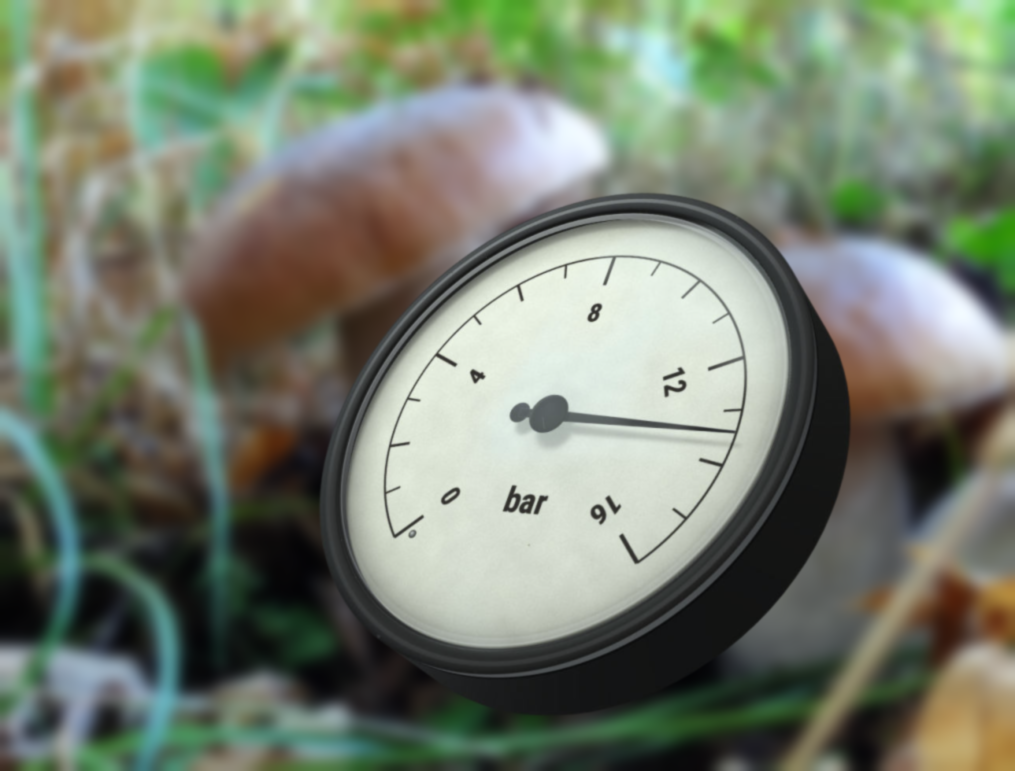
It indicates 13.5 bar
